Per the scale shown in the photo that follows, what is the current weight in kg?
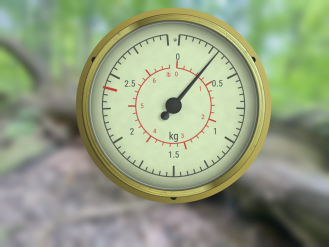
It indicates 0.3 kg
